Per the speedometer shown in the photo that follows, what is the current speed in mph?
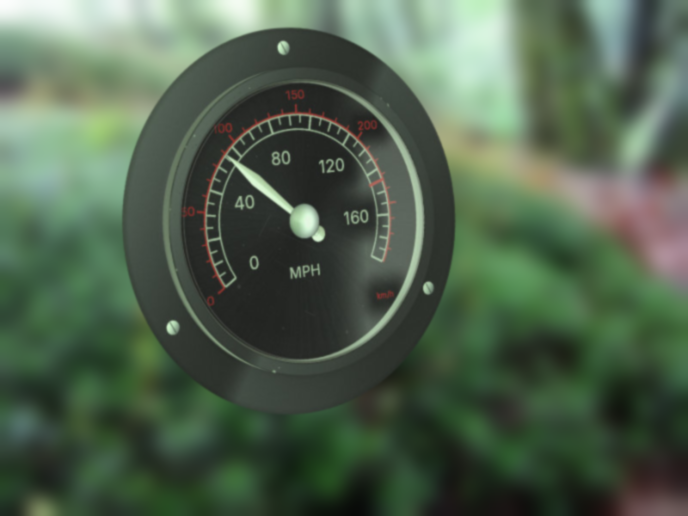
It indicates 55 mph
